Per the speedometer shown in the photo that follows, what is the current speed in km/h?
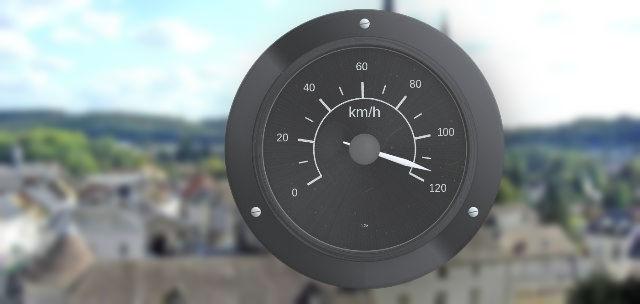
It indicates 115 km/h
